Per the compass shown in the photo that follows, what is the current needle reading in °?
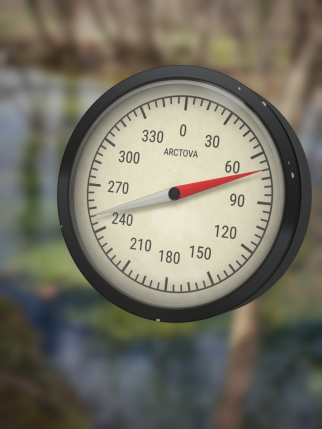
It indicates 70 °
